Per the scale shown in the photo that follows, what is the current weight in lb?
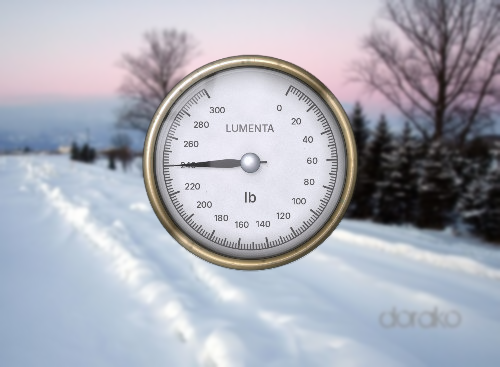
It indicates 240 lb
